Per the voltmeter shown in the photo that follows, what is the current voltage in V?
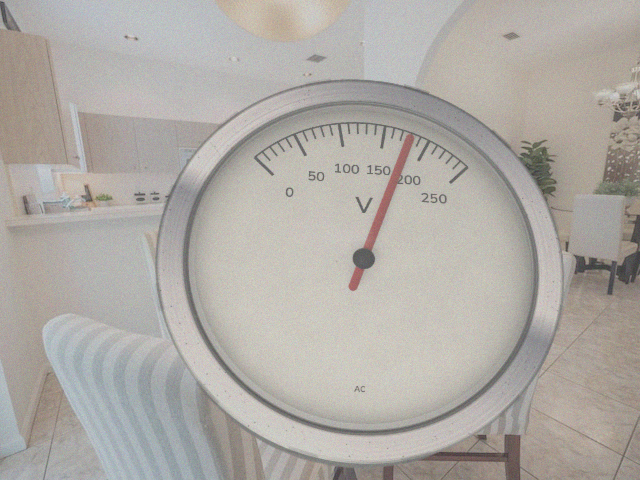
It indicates 180 V
